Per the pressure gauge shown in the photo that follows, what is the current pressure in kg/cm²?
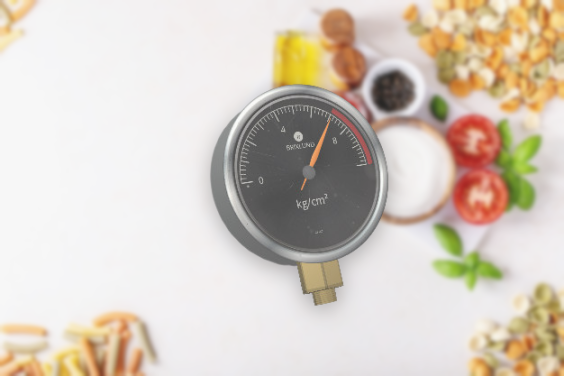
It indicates 7 kg/cm²
